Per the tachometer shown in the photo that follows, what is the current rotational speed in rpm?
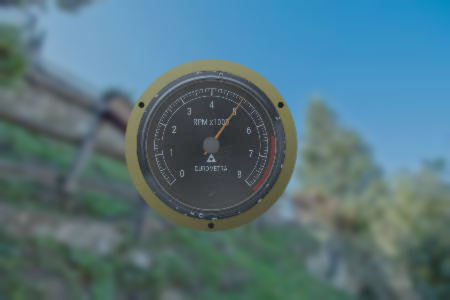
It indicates 5000 rpm
